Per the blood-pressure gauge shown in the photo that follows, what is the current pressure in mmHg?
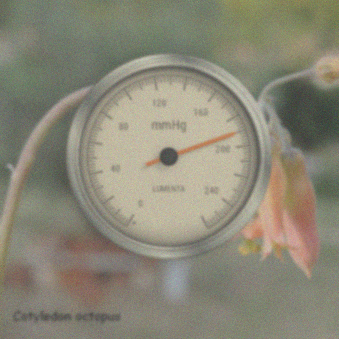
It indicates 190 mmHg
